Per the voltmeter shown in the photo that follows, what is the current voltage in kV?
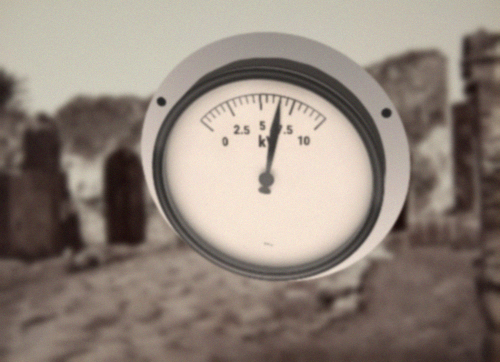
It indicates 6.5 kV
